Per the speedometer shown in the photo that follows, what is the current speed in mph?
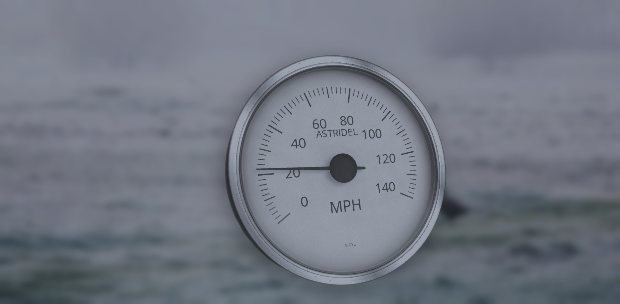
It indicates 22 mph
